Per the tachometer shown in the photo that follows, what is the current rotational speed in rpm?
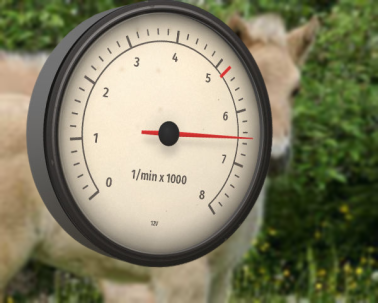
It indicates 6500 rpm
